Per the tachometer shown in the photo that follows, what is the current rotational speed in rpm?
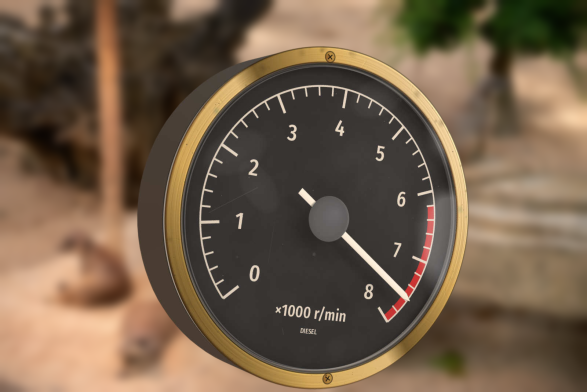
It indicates 7600 rpm
